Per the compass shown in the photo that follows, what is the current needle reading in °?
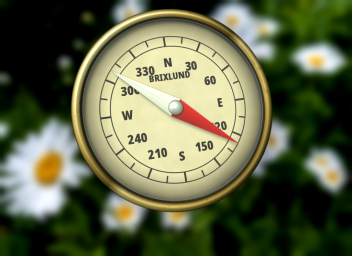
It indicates 127.5 °
